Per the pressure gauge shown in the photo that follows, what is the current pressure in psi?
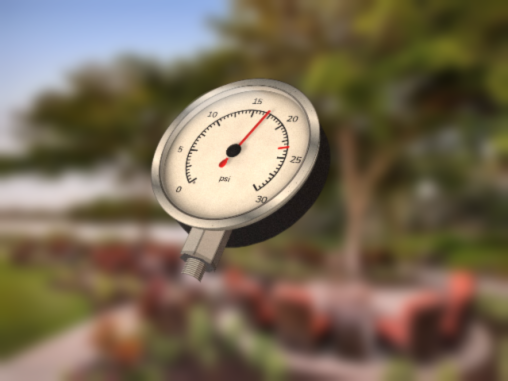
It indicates 17.5 psi
